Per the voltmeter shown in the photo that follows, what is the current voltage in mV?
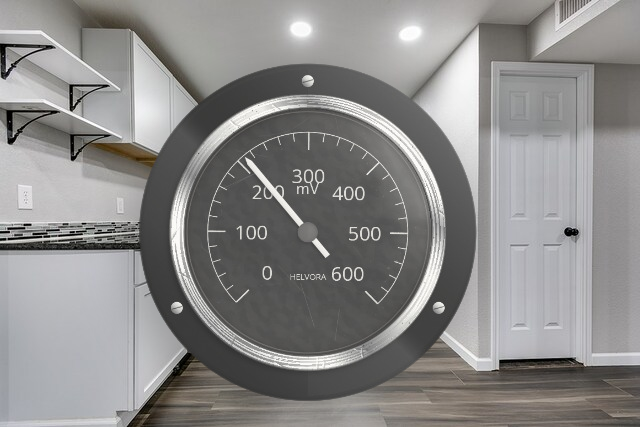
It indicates 210 mV
